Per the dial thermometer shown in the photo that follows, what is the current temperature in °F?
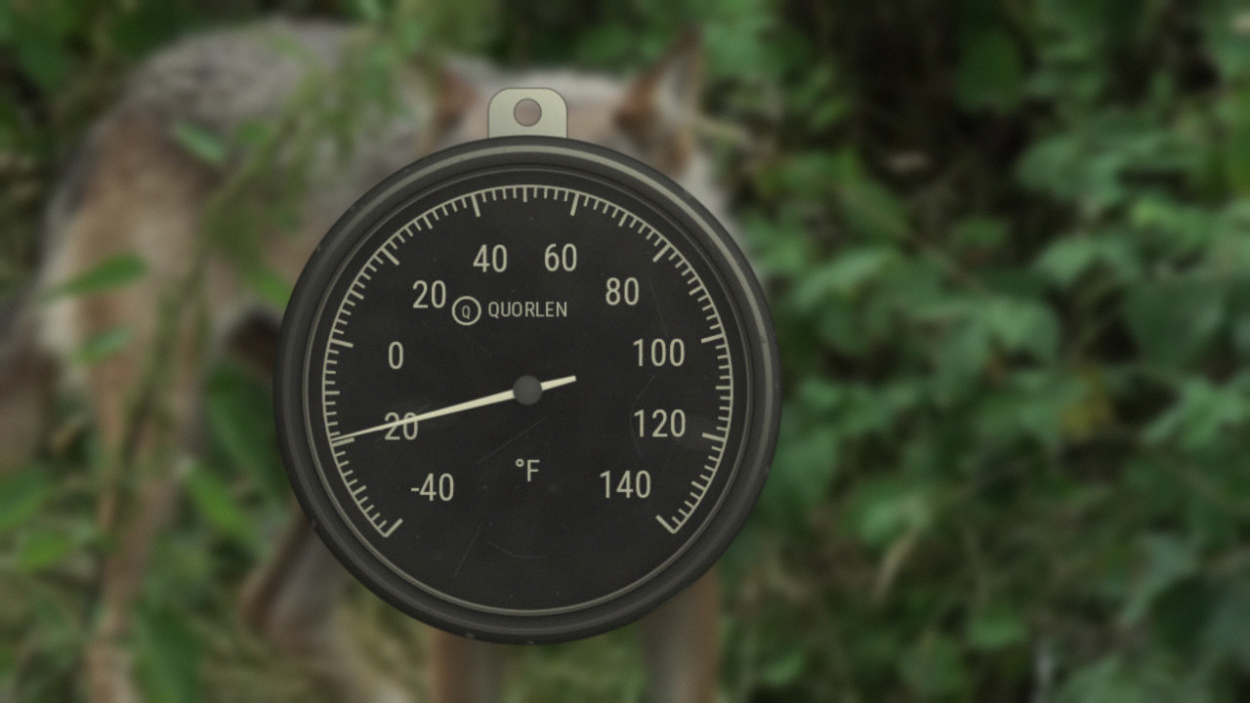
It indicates -19 °F
